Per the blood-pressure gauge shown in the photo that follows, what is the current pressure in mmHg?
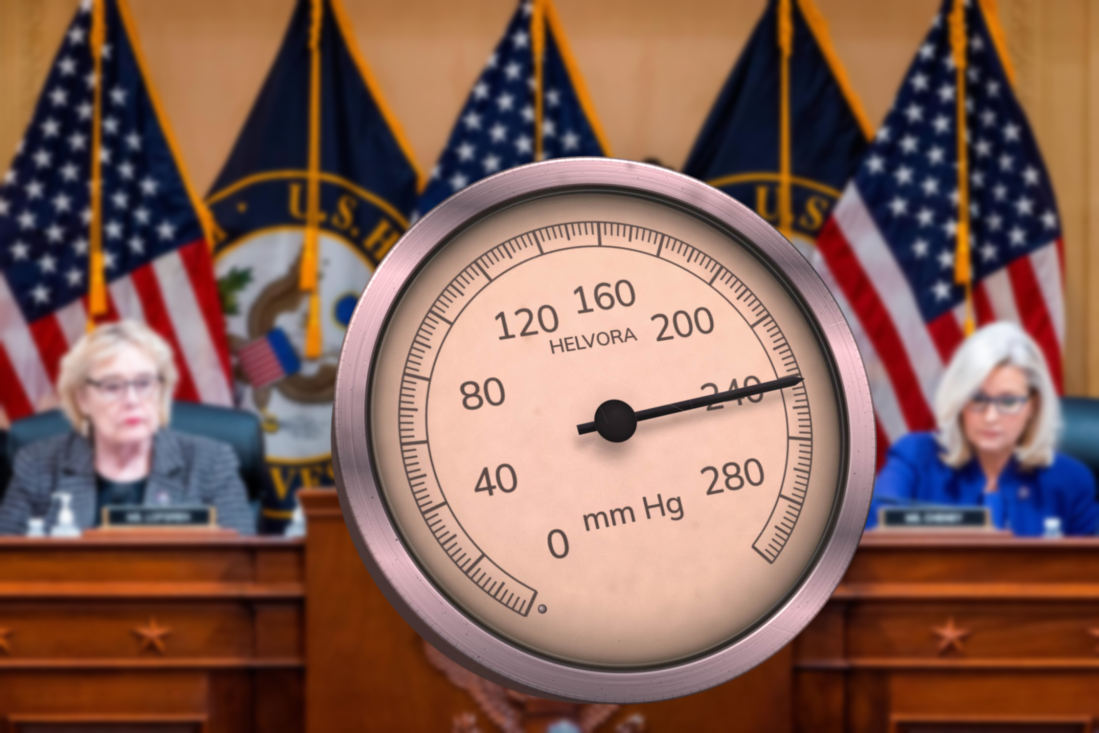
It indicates 242 mmHg
